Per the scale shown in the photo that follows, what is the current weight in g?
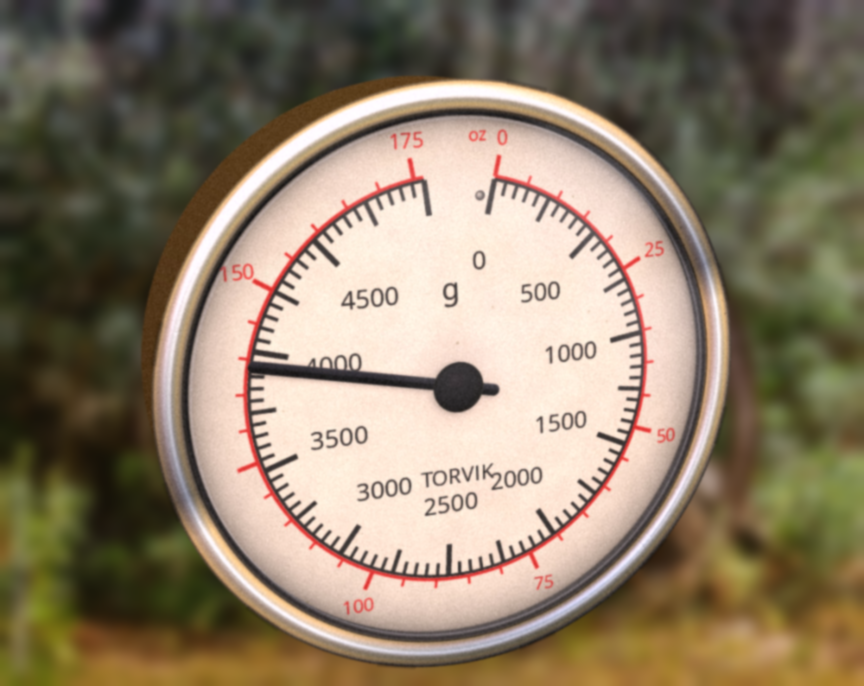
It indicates 3950 g
